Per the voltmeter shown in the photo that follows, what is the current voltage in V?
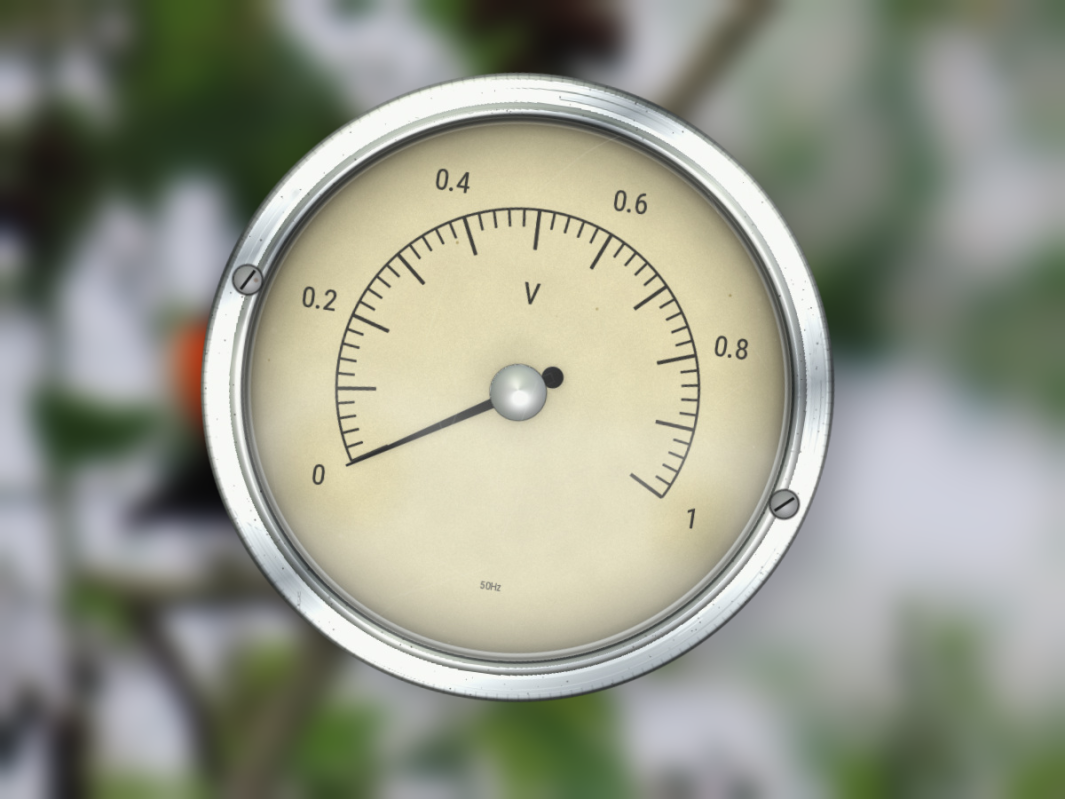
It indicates 0 V
